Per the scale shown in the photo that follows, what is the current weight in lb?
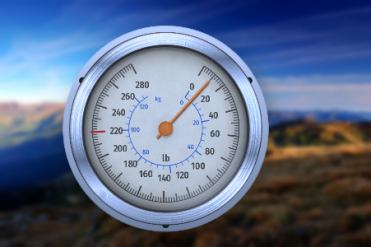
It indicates 10 lb
